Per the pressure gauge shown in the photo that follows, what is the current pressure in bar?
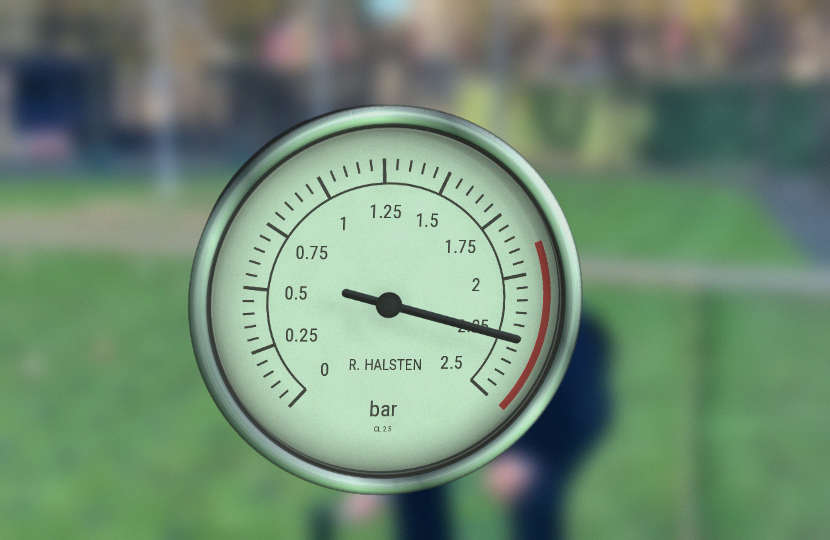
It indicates 2.25 bar
